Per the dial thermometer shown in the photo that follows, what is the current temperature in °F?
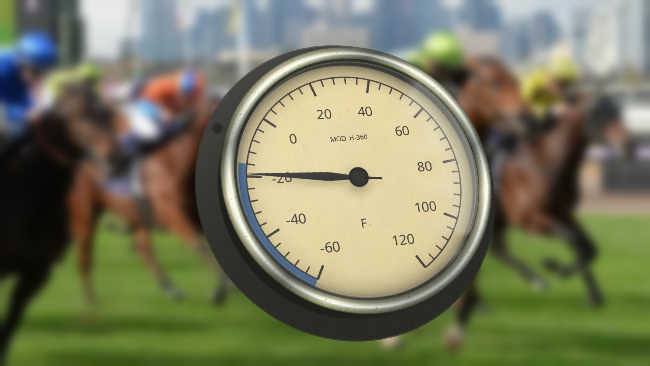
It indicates -20 °F
